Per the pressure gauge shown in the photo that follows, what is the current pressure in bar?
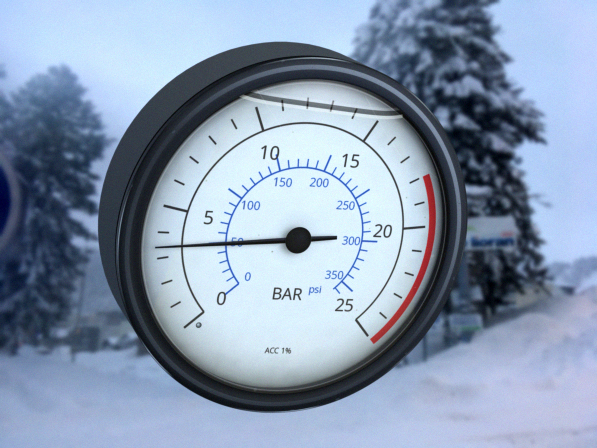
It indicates 3.5 bar
